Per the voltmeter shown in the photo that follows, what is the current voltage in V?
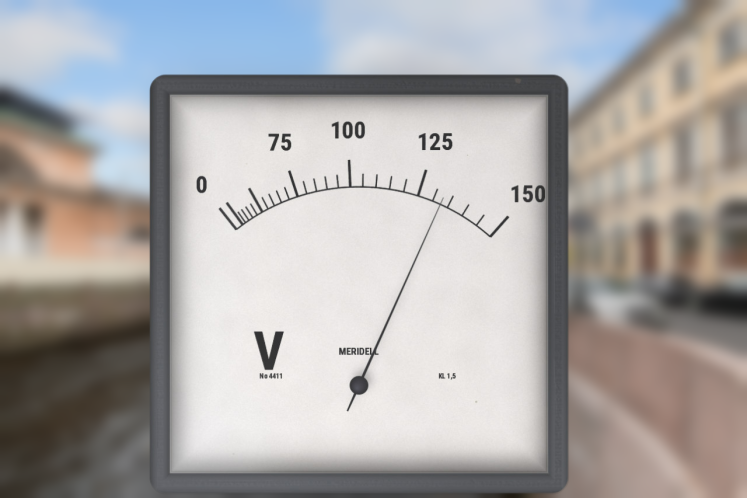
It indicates 132.5 V
